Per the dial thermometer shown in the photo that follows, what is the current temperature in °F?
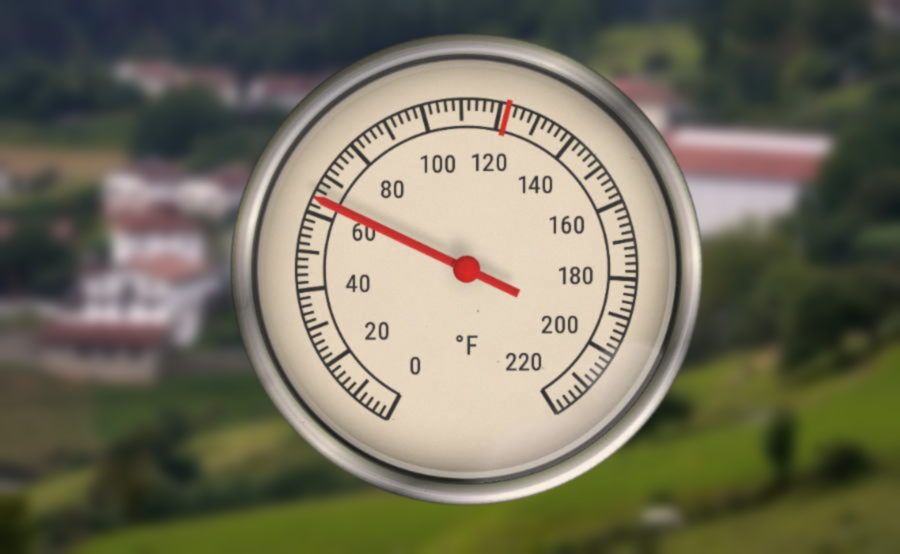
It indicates 64 °F
